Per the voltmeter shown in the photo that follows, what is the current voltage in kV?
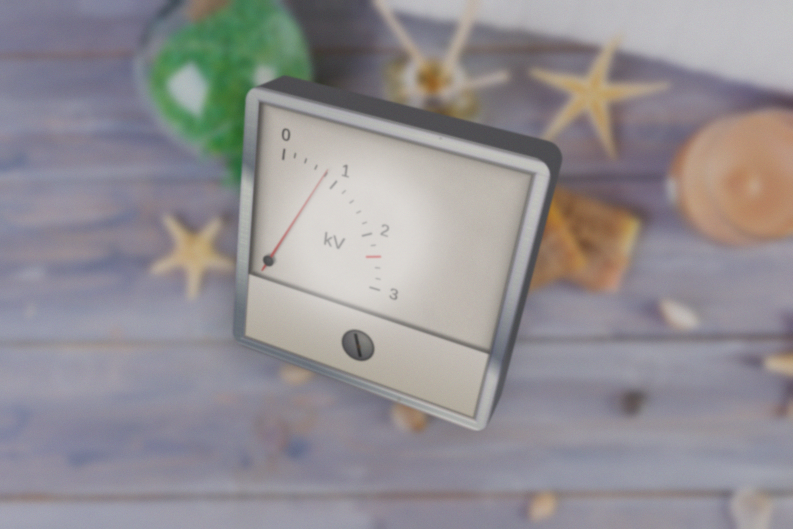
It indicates 0.8 kV
